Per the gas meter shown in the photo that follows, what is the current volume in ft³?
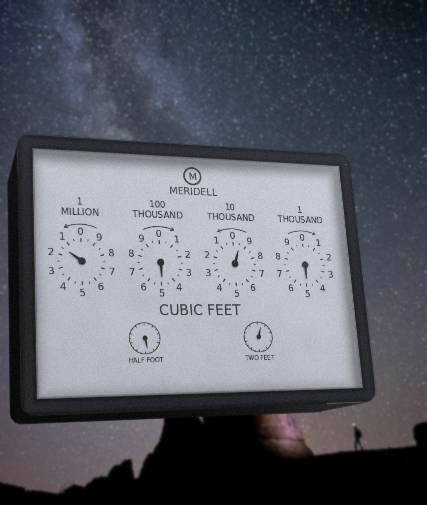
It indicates 149500 ft³
